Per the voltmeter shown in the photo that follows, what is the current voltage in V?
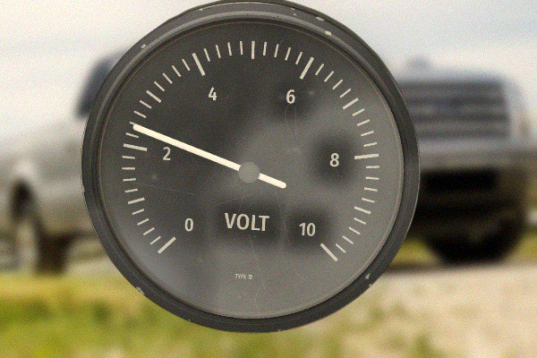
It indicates 2.4 V
